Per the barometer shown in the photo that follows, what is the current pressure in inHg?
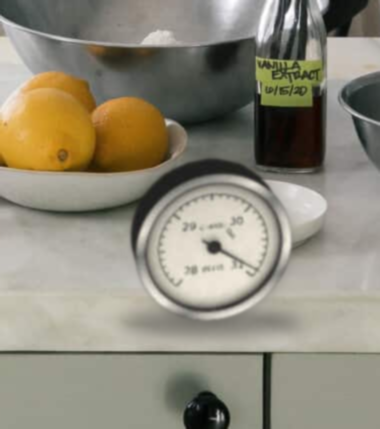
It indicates 30.9 inHg
